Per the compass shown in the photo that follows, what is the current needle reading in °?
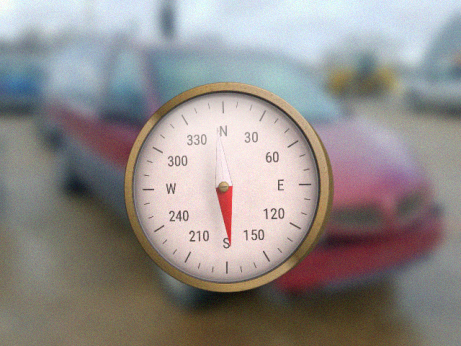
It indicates 175 °
